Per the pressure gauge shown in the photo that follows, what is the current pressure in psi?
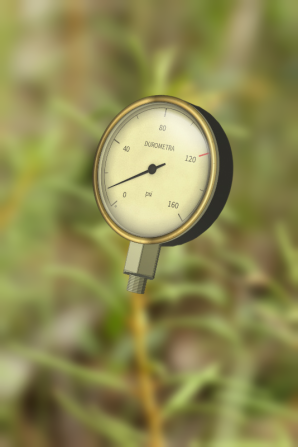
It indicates 10 psi
